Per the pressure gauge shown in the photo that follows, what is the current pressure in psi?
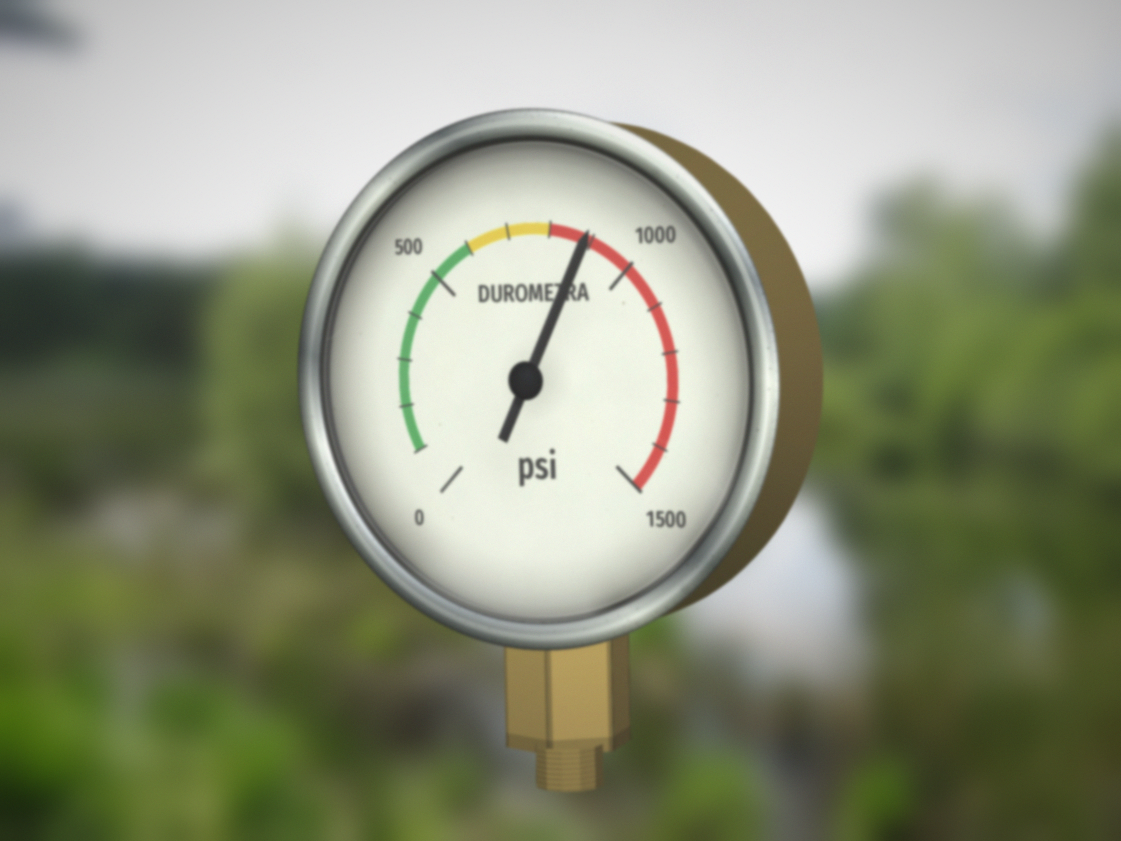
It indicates 900 psi
